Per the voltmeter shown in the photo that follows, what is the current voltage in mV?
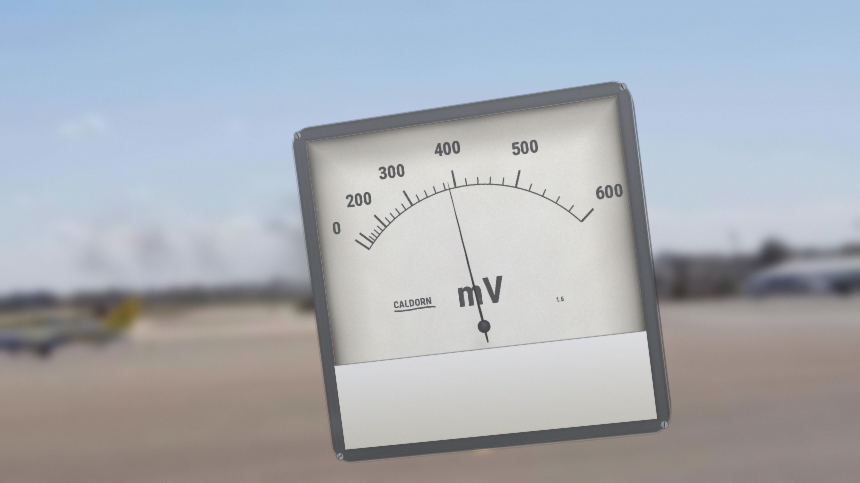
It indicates 390 mV
